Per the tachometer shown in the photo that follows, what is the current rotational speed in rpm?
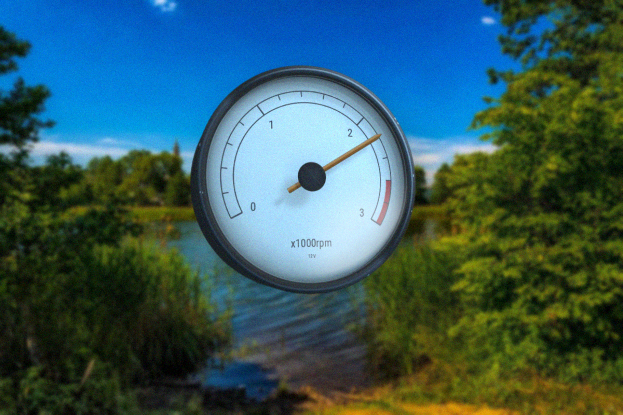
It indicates 2200 rpm
